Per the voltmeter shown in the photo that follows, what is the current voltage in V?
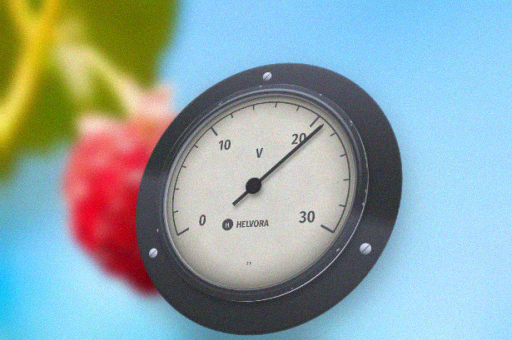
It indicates 21 V
